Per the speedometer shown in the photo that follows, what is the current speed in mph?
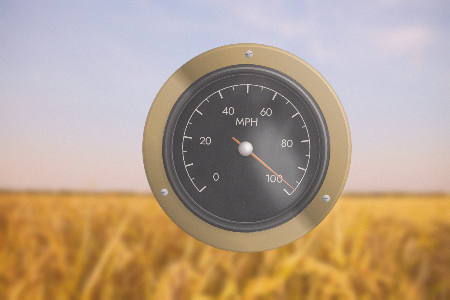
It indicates 97.5 mph
